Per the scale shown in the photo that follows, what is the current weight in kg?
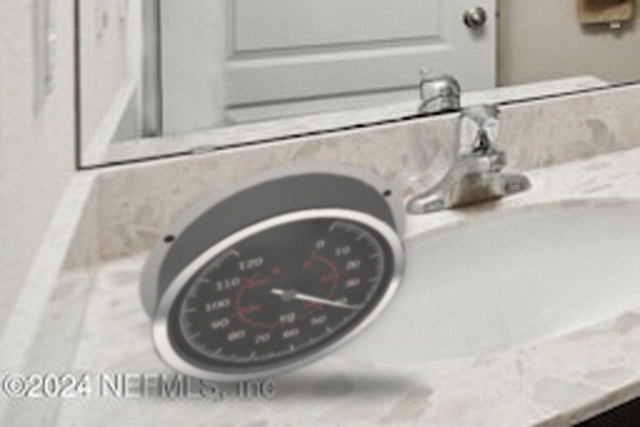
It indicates 40 kg
